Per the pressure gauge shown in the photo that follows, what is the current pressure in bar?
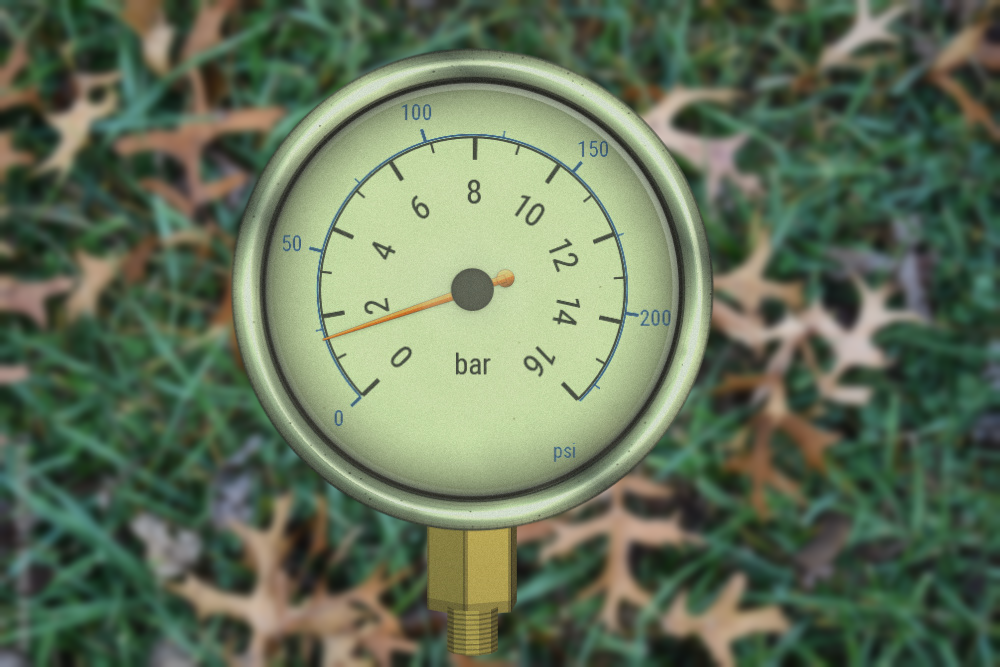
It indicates 1.5 bar
